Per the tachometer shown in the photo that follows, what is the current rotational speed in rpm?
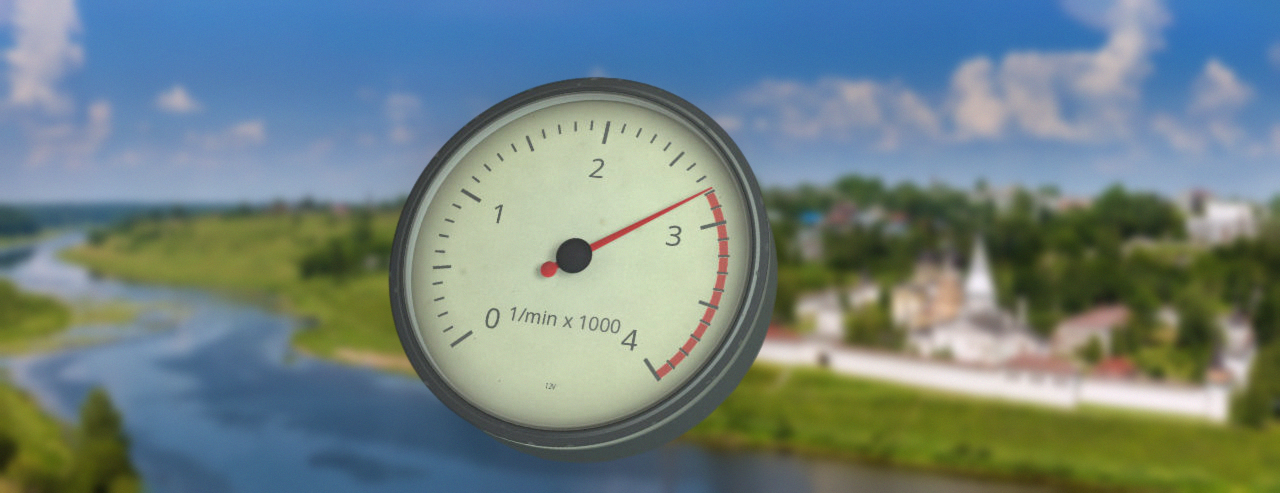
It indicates 2800 rpm
